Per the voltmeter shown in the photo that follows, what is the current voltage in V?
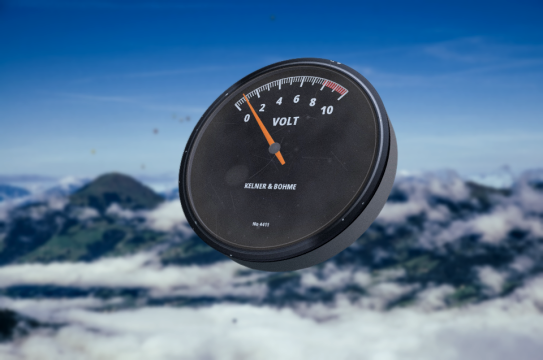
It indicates 1 V
